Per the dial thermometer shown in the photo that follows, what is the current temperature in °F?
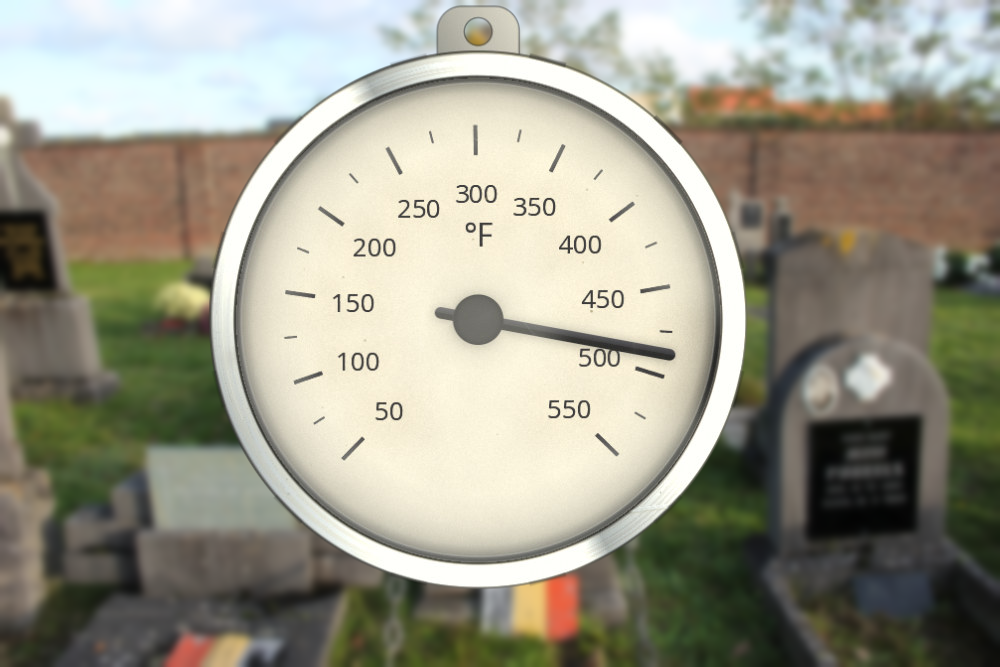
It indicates 487.5 °F
